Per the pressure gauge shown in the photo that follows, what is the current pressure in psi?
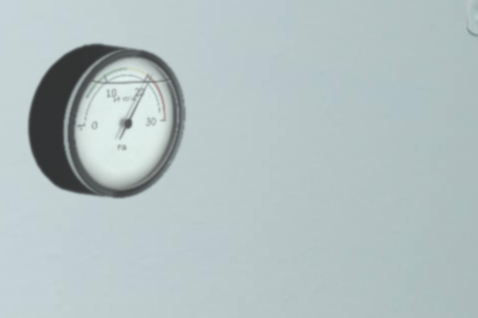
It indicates 20 psi
